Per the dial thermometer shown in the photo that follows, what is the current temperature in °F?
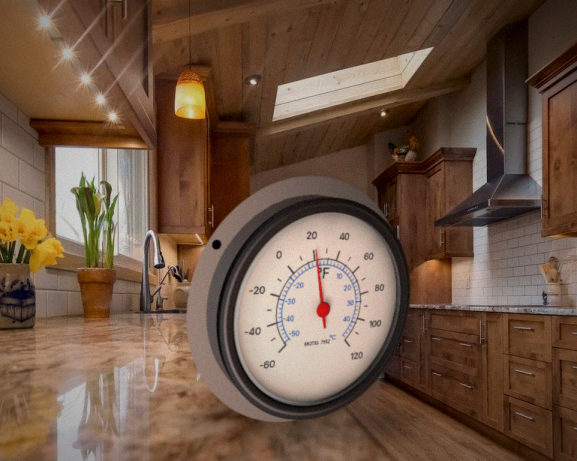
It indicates 20 °F
